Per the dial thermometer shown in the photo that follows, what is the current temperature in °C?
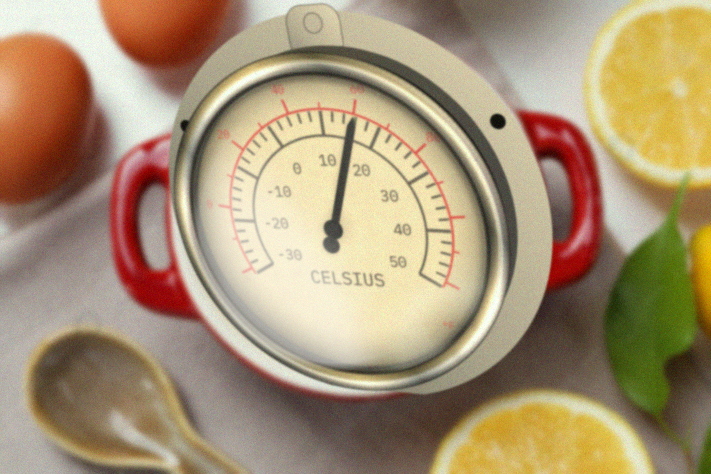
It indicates 16 °C
